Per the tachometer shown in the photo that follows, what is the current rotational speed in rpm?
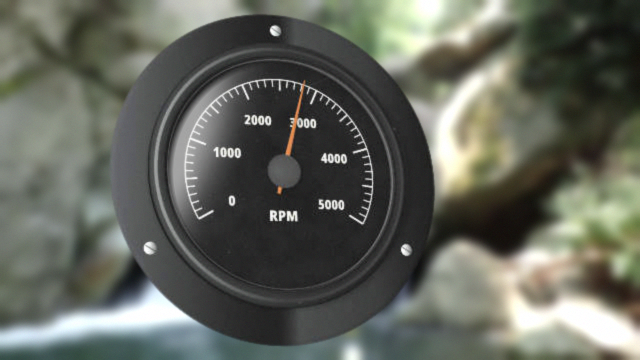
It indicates 2800 rpm
